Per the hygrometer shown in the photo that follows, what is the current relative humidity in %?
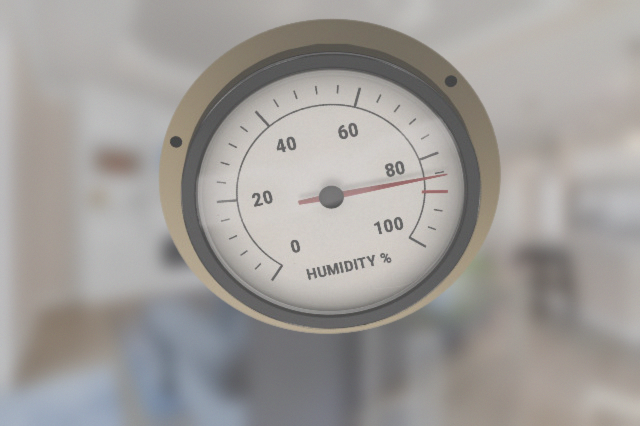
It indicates 84 %
